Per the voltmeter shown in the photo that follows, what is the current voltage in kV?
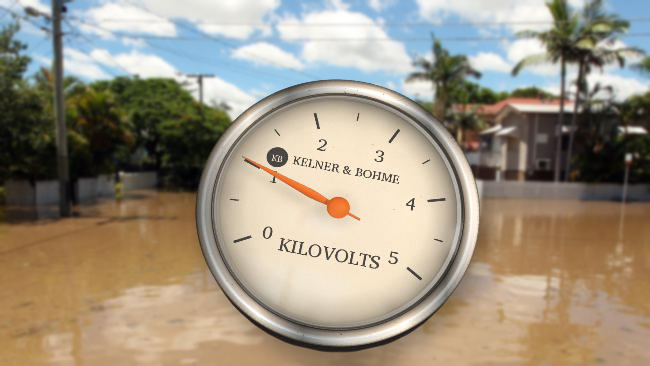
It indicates 1 kV
